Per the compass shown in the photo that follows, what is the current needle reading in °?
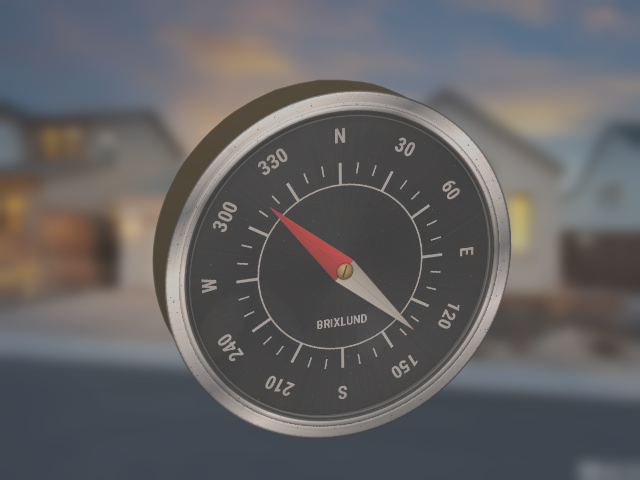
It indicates 315 °
